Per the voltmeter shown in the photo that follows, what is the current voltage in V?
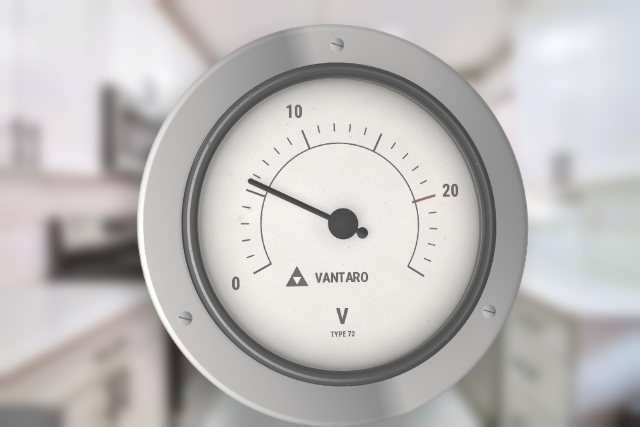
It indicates 5.5 V
